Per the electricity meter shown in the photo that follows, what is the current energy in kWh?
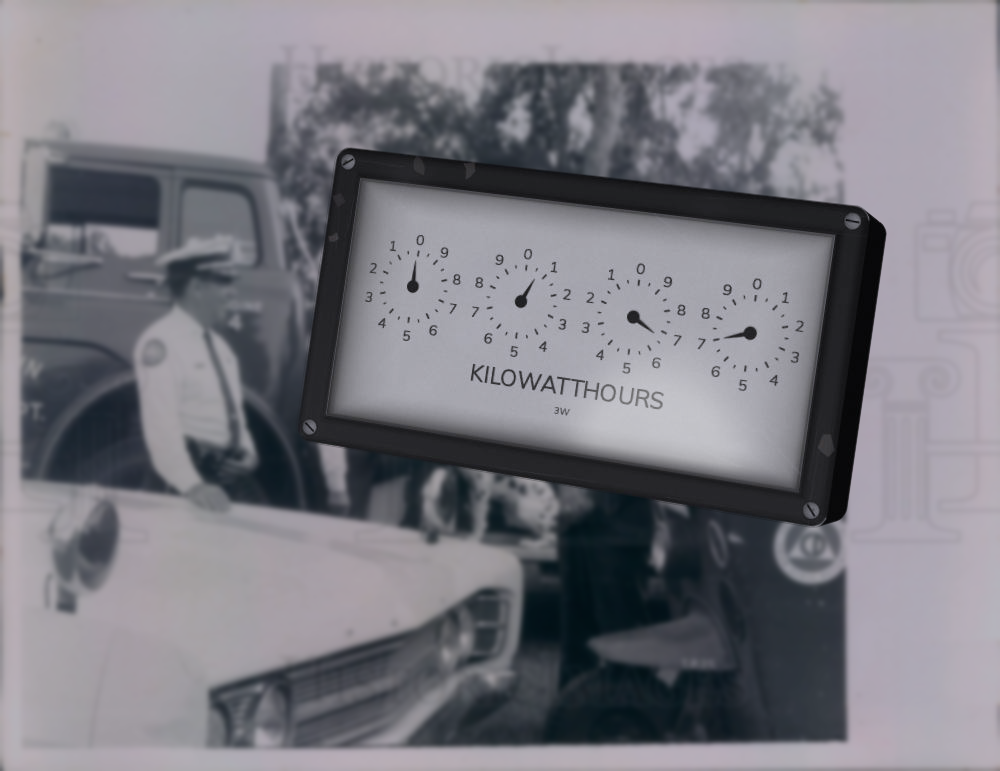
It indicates 67 kWh
